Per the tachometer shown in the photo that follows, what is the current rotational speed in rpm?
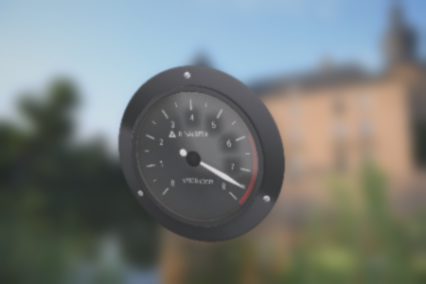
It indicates 7500 rpm
